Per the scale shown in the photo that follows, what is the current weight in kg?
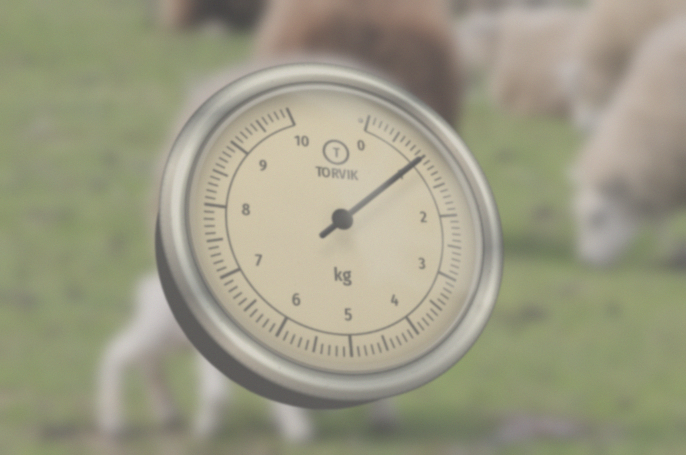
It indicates 1 kg
